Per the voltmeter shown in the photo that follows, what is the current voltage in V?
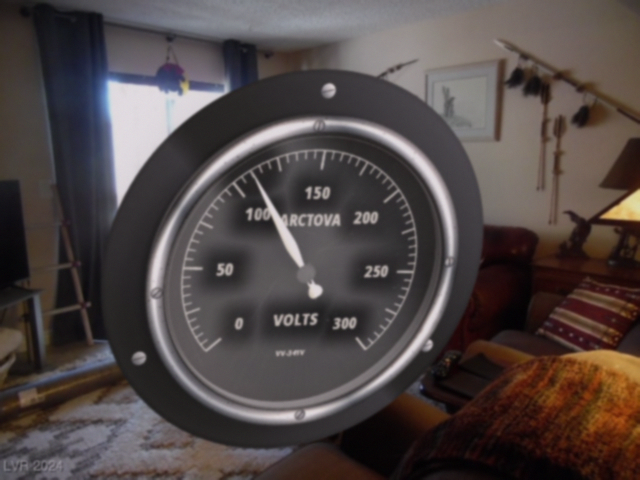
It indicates 110 V
